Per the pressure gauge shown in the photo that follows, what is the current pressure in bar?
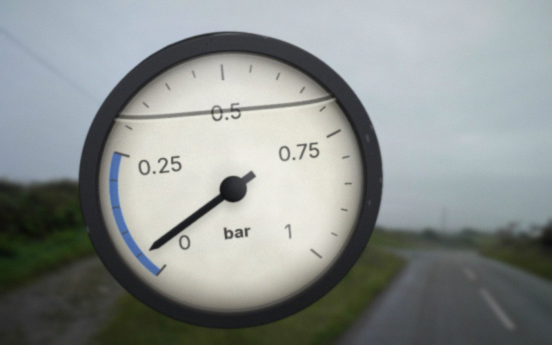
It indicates 0.05 bar
